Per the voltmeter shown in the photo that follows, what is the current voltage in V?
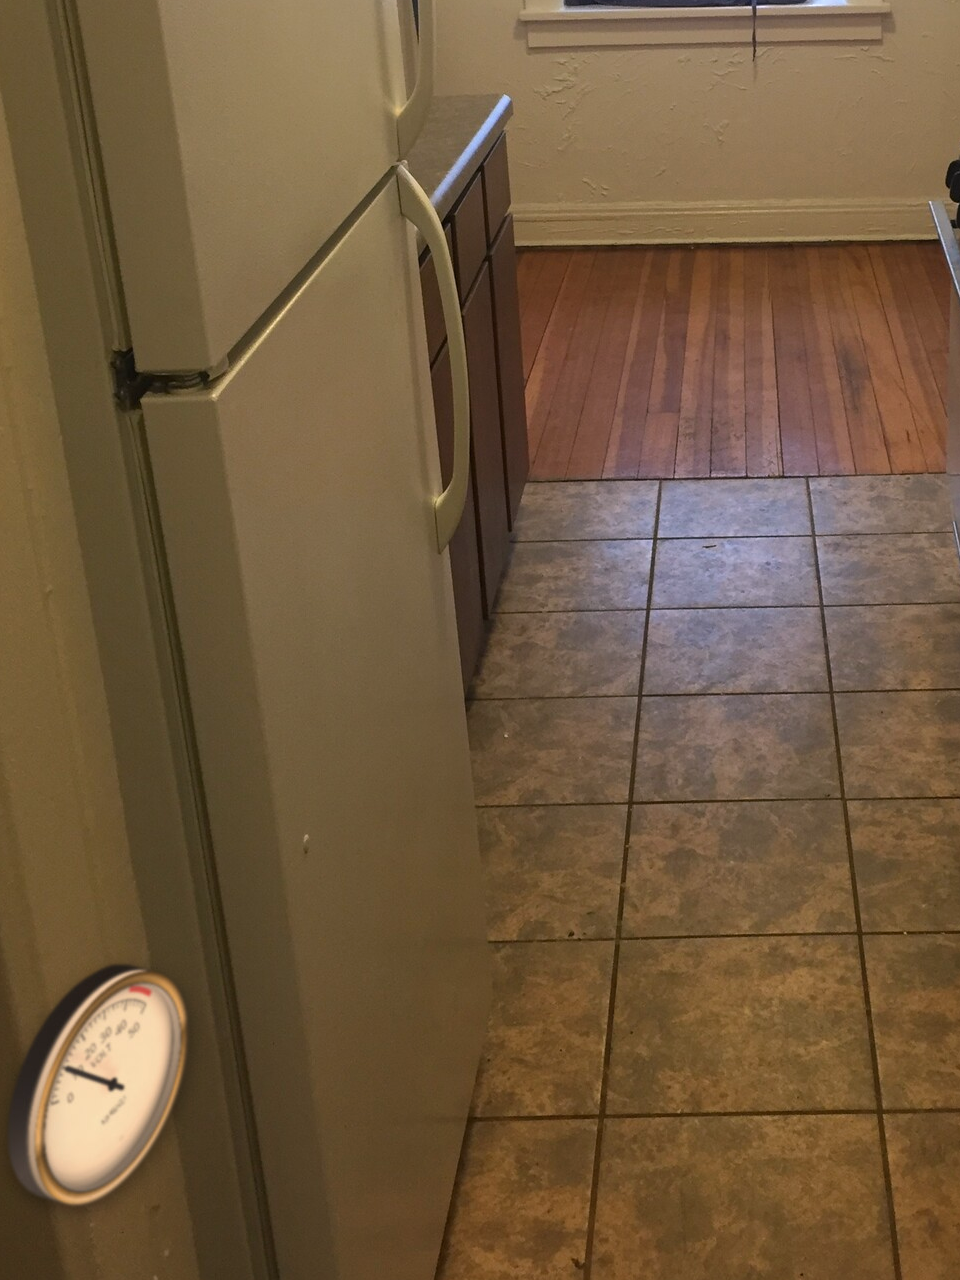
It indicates 10 V
